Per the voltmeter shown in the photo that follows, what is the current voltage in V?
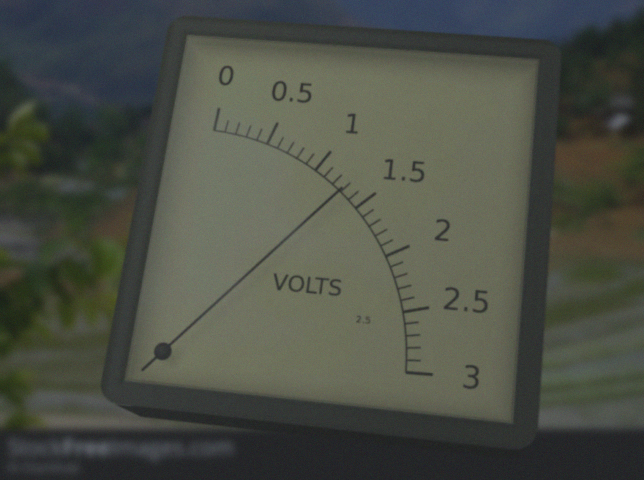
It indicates 1.3 V
